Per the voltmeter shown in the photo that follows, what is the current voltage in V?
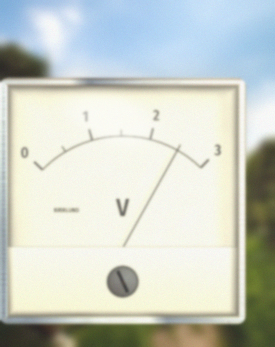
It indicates 2.5 V
